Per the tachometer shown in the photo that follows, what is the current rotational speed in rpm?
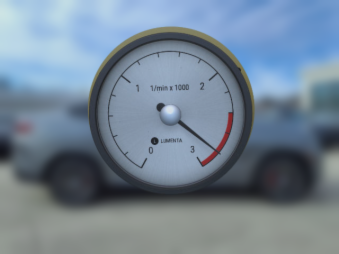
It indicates 2800 rpm
